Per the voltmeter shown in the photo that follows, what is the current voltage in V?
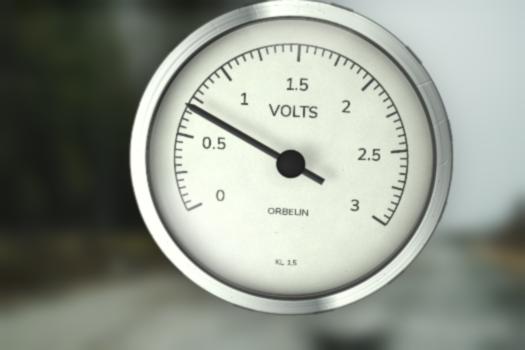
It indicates 0.7 V
